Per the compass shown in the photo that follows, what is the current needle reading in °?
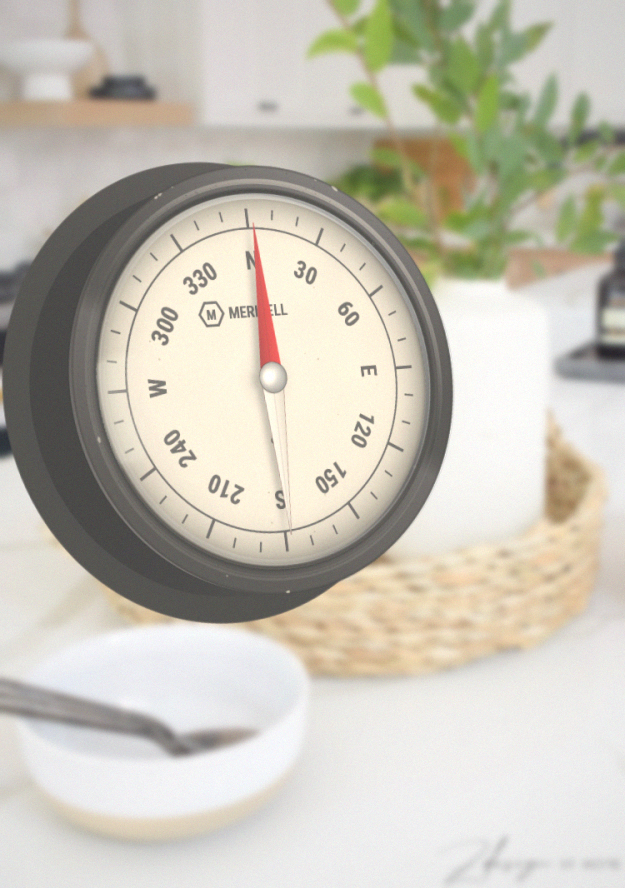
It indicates 0 °
